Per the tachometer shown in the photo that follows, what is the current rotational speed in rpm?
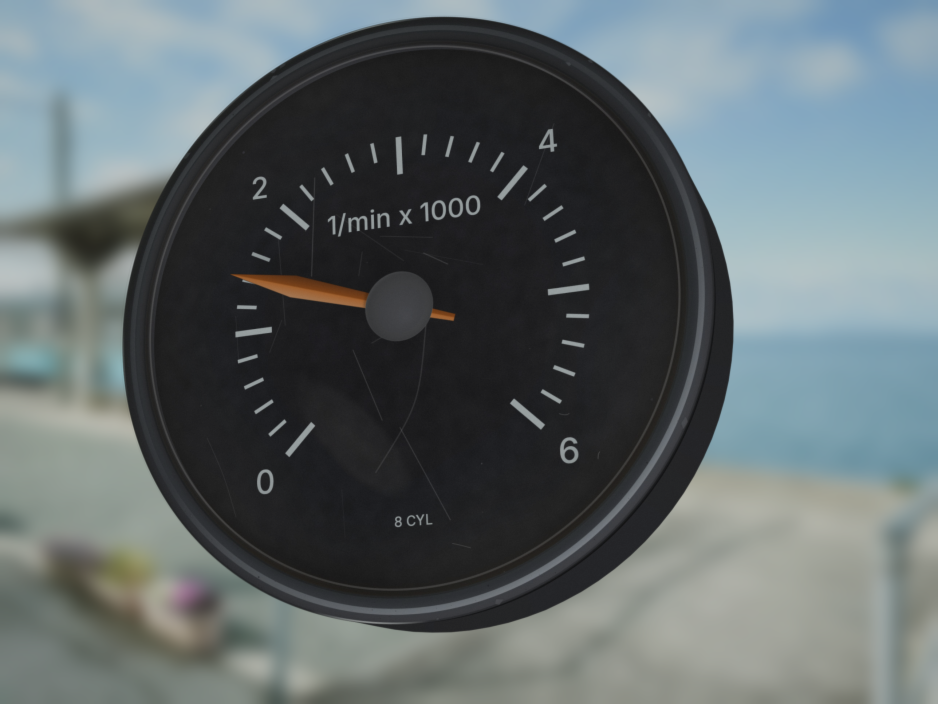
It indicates 1400 rpm
